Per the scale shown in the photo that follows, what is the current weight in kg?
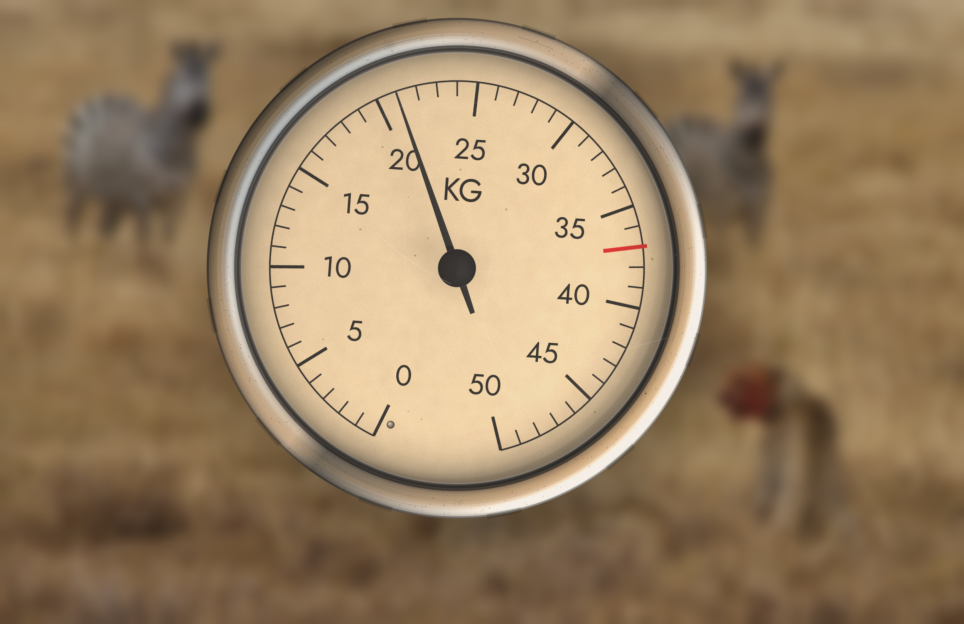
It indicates 21 kg
